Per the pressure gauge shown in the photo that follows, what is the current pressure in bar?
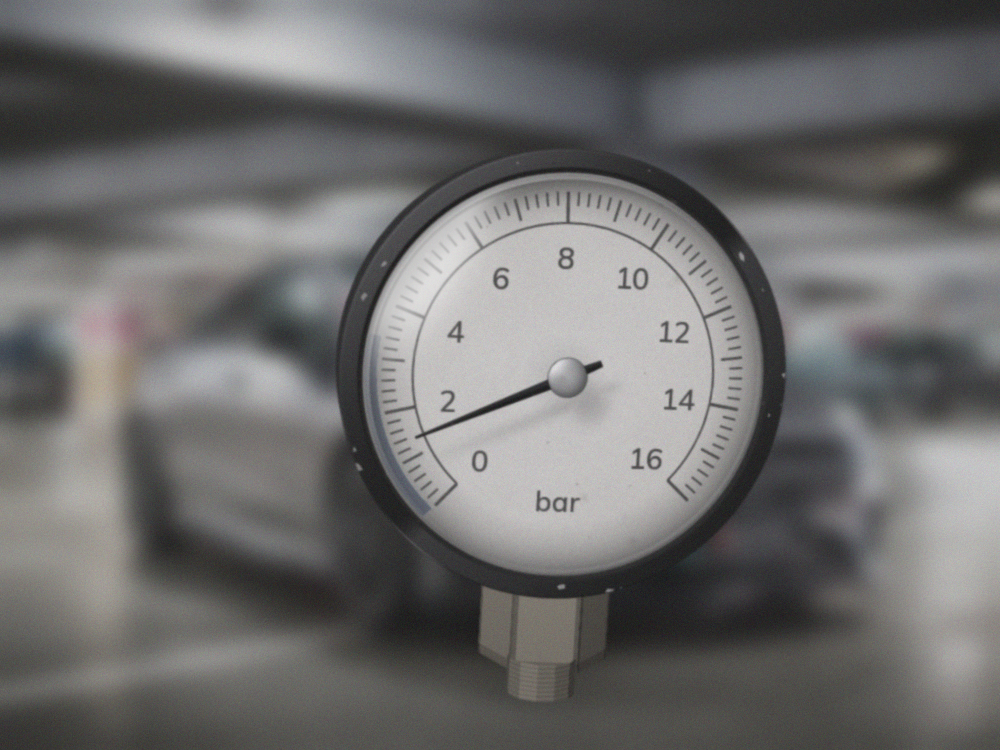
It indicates 1.4 bar
